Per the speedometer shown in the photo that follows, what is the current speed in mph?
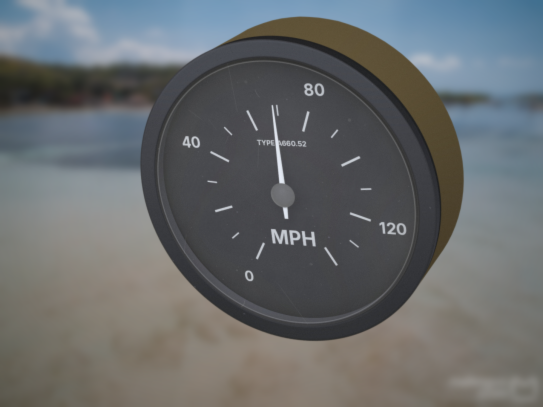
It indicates 70 mph
